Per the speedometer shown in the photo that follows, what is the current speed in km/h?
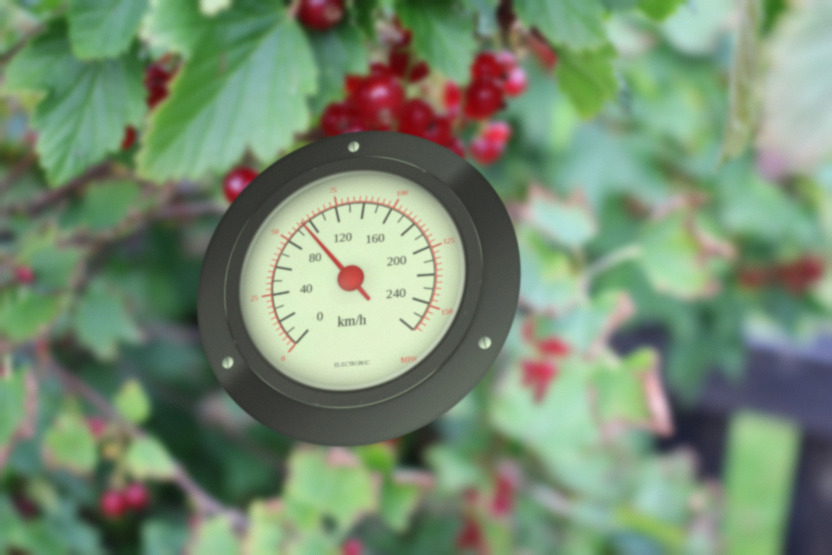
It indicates 95 km/h
